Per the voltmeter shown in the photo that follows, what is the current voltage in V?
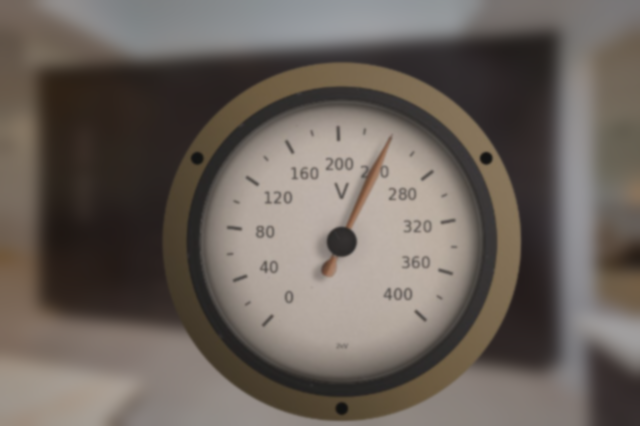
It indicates 240 V
